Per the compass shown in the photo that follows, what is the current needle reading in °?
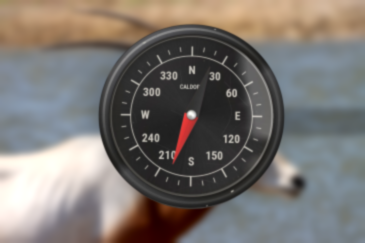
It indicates 200 °
